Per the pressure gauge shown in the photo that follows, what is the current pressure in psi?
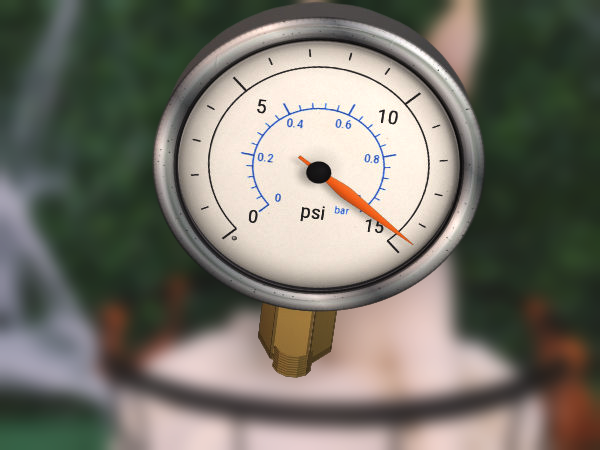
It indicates 14.5 psi
